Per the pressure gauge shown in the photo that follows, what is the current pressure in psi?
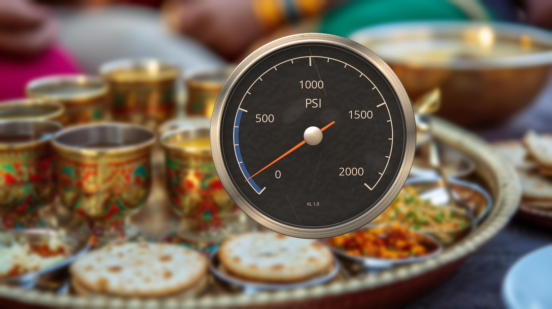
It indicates 100 psi
